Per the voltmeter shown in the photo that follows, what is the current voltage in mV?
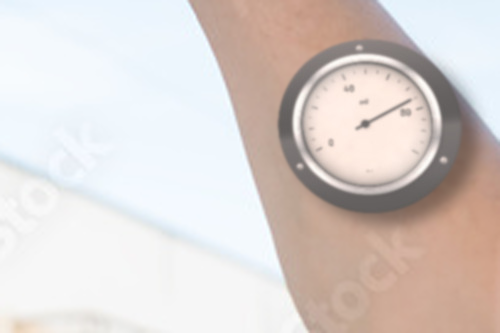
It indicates 75 mV
